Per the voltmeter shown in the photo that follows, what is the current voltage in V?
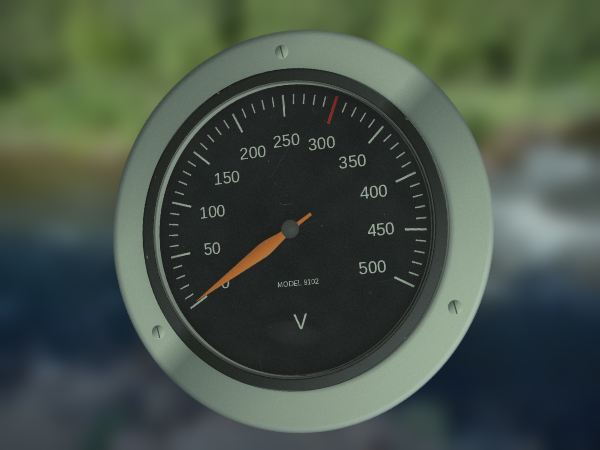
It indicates 0 V
